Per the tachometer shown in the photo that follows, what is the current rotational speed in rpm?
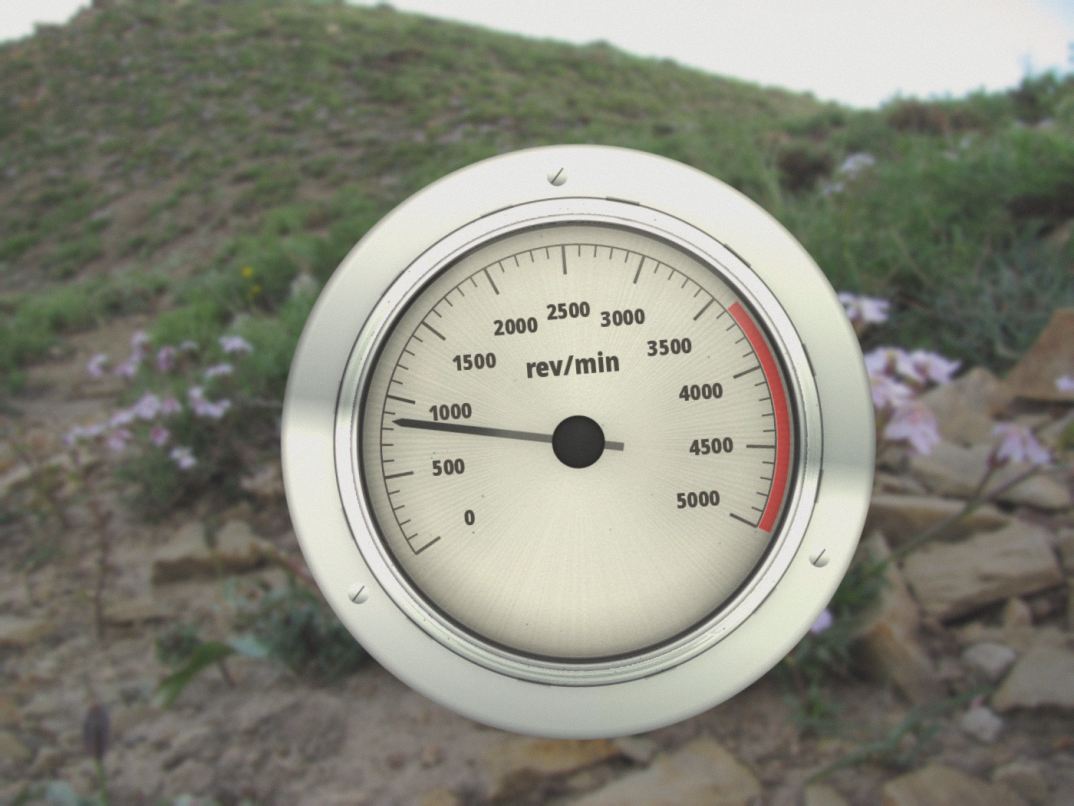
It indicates 850 rpm
